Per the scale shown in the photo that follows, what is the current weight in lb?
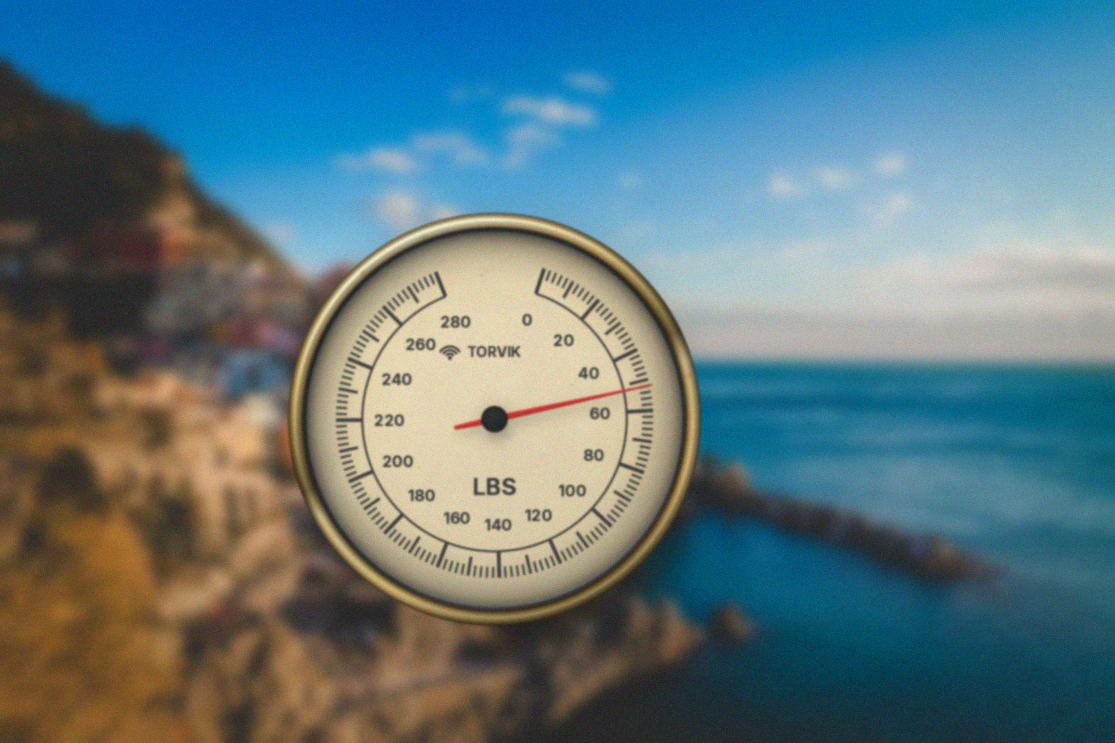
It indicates 52 lb
